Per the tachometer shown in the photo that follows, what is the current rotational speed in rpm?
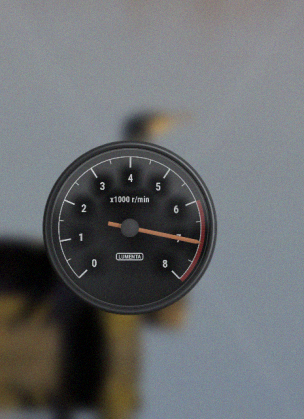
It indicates 7000 rpm
